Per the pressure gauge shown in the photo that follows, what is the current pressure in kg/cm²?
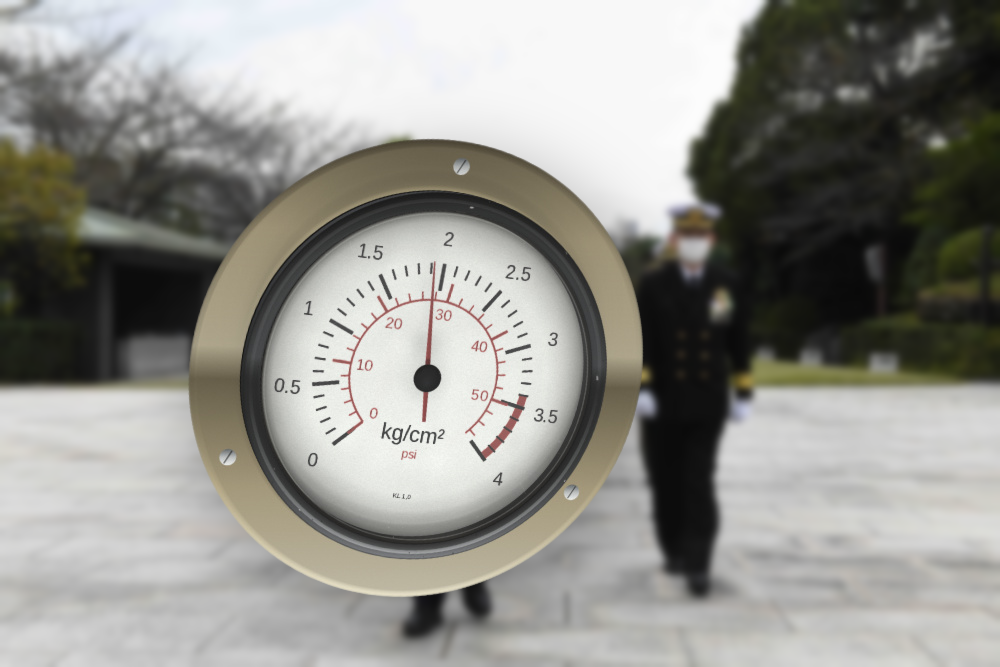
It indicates 1.9 kg/cm²
